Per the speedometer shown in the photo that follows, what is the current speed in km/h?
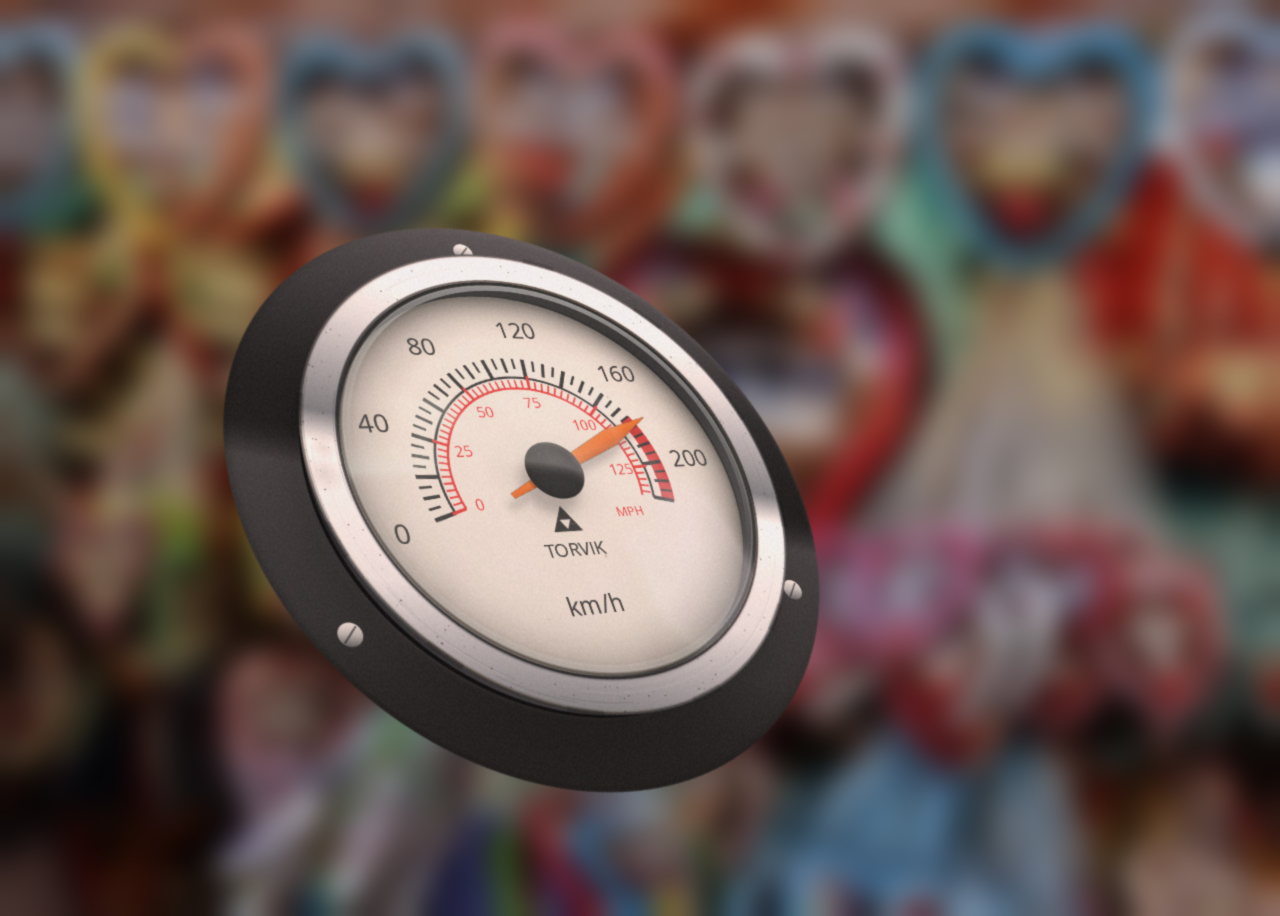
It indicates 180 km/h
